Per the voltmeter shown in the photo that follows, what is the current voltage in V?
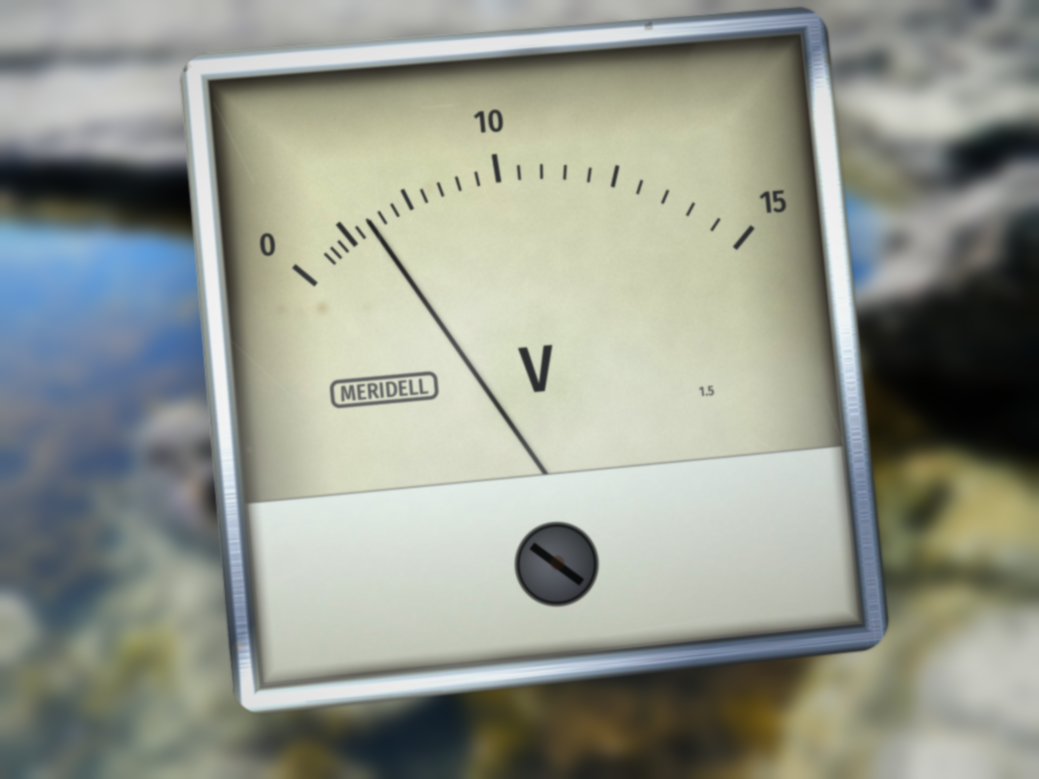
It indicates 6 V
